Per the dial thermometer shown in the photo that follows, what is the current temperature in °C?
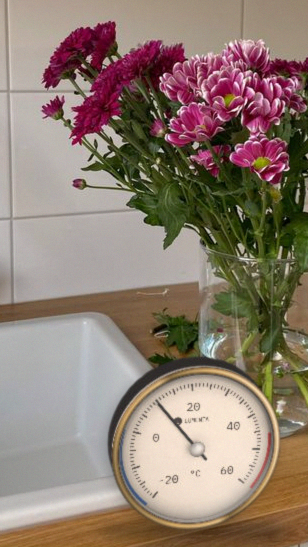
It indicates 10 °C
